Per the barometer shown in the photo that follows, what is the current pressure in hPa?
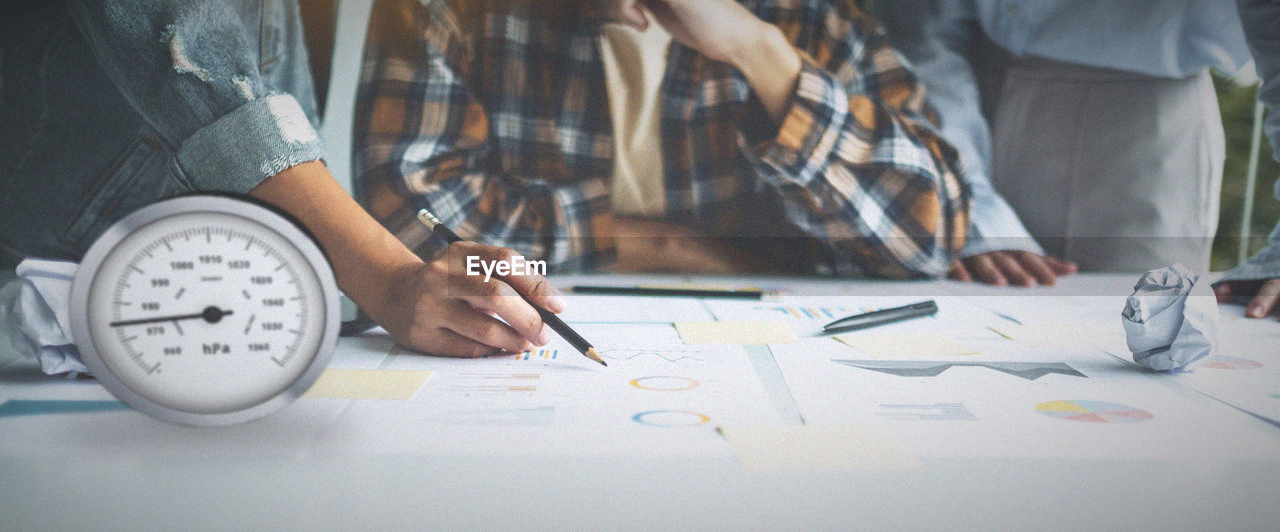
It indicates 975 hPa
